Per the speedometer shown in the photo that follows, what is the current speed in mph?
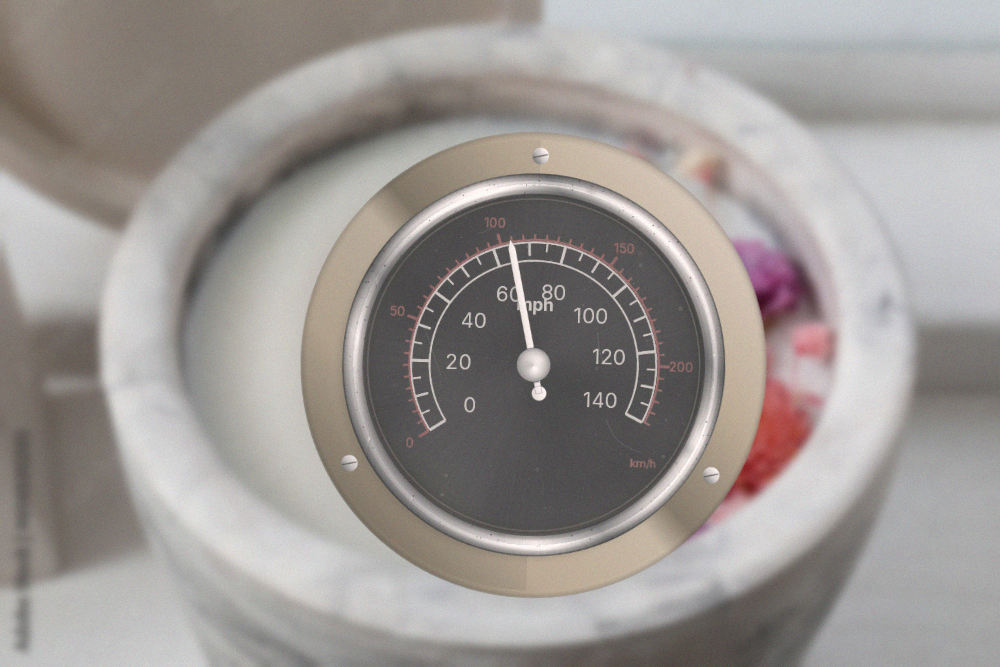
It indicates 65 mph
